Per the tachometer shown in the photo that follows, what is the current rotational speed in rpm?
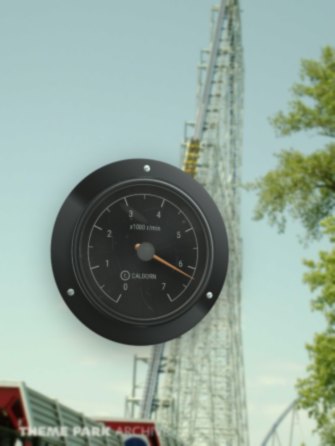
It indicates 6250 rpm
